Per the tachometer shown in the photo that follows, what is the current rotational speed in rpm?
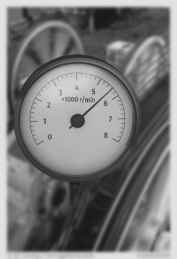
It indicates 5600 rpm
